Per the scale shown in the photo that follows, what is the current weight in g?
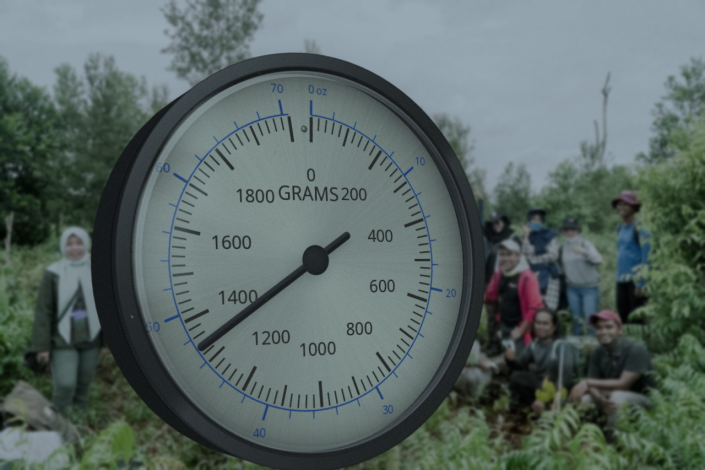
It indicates 1340 g
